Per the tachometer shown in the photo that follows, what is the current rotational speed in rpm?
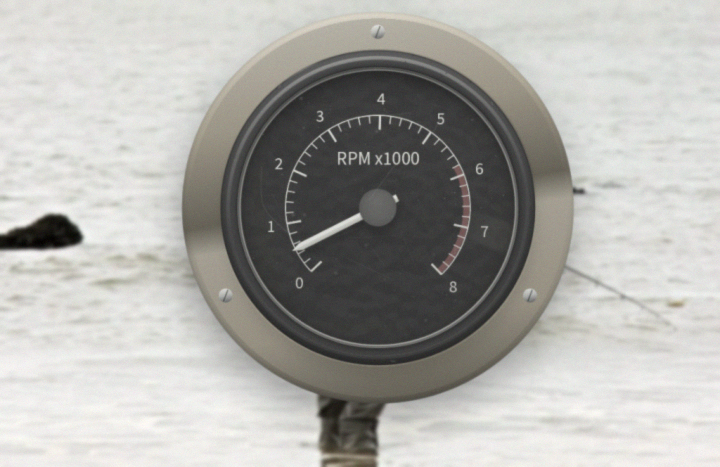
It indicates 500 rpm
